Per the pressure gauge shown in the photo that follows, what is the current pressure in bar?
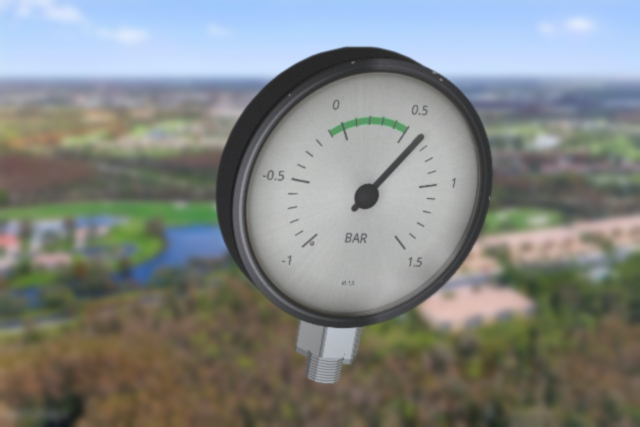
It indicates 0.6 bar
